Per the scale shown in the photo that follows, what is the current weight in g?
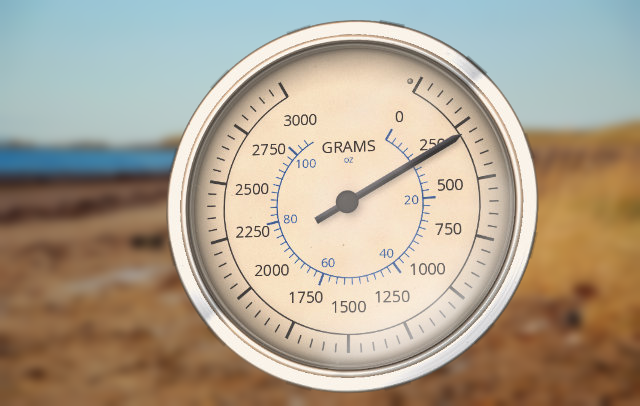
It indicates 300 g
